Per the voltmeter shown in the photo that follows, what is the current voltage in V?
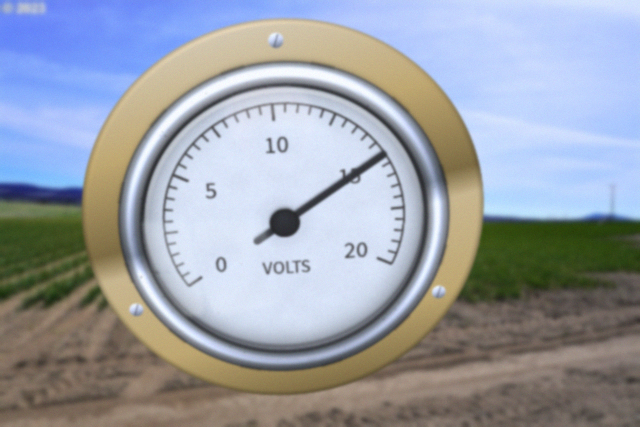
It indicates 15 V
